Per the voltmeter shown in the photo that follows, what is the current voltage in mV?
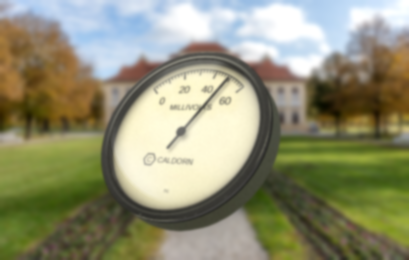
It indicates 50 mV
